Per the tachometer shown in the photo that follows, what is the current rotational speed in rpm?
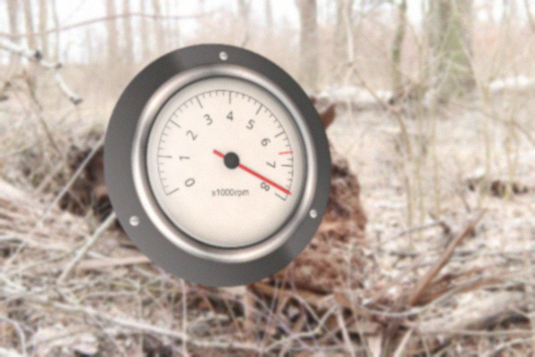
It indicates 7800 rpm
